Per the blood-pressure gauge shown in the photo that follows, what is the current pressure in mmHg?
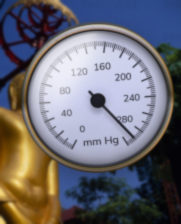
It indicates 290 mmHg
